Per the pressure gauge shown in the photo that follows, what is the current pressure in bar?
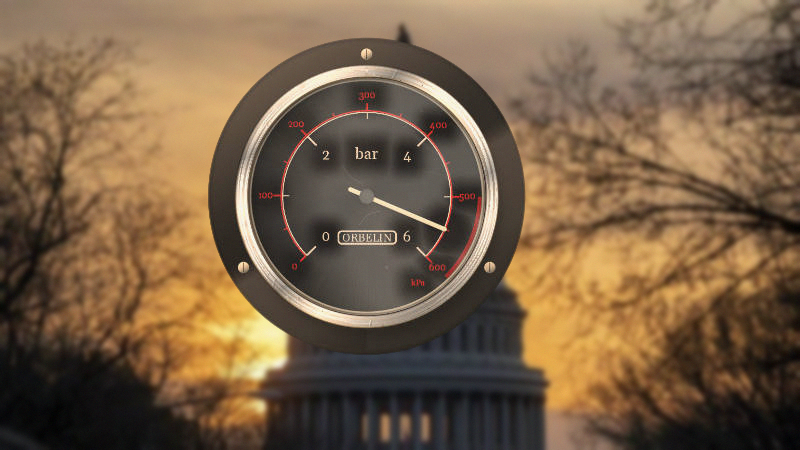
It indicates 5.5 bar
